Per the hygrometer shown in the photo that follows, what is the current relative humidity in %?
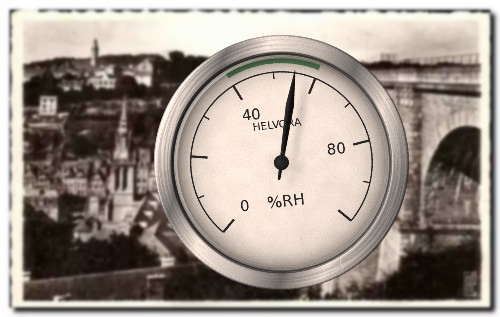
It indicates 55 %
